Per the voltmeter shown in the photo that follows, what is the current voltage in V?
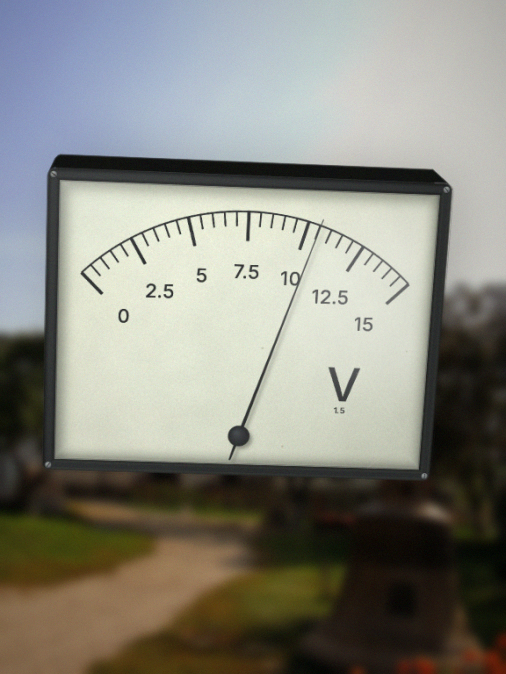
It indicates 10.5 V
